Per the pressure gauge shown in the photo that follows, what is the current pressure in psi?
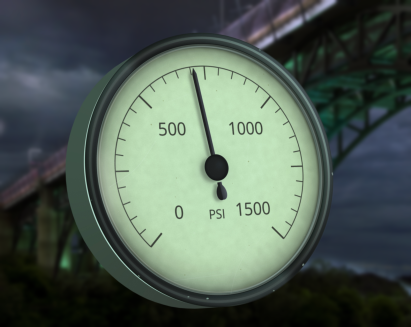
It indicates 700 psi
